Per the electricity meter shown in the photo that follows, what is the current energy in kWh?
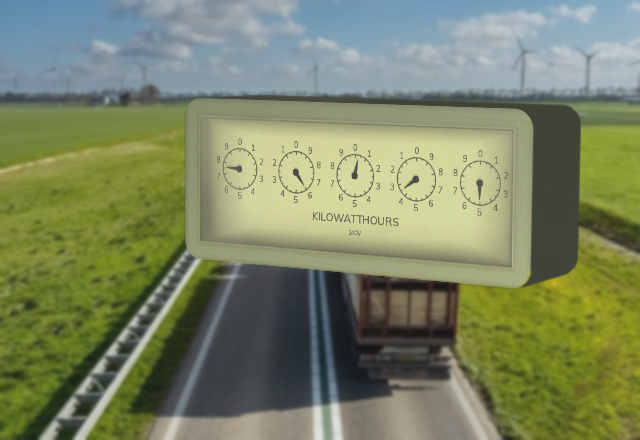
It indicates 76035 kWh
